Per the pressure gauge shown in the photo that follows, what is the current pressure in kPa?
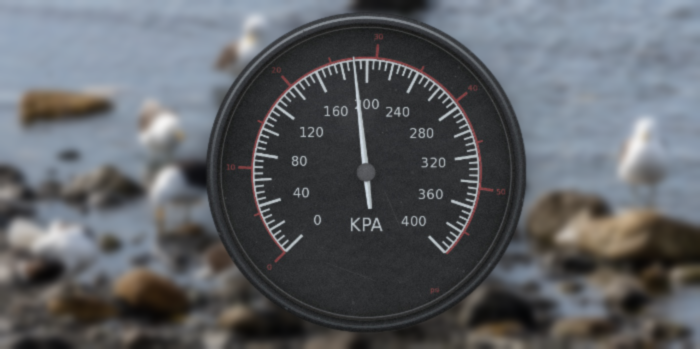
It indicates 190 kPa
